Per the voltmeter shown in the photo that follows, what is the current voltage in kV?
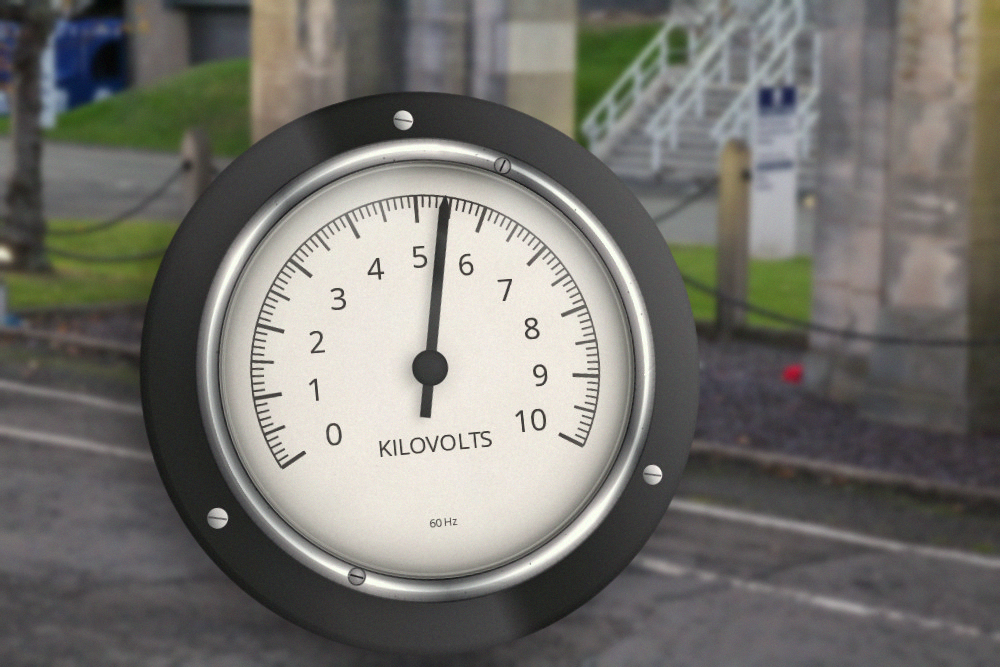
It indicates 5.4 kV
